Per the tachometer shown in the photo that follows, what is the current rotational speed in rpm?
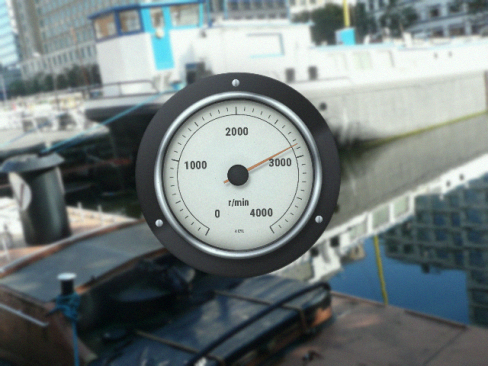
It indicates 2850 rpm
